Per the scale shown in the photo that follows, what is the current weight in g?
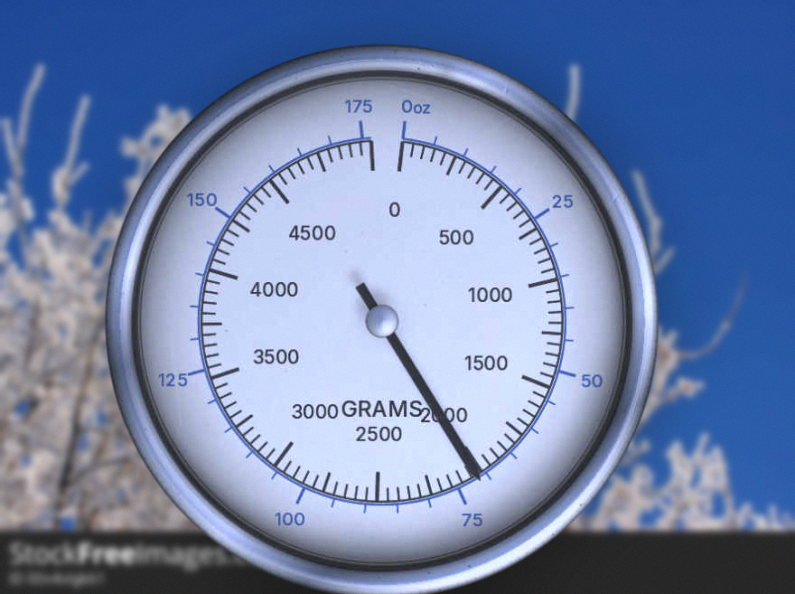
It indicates 2025 g
